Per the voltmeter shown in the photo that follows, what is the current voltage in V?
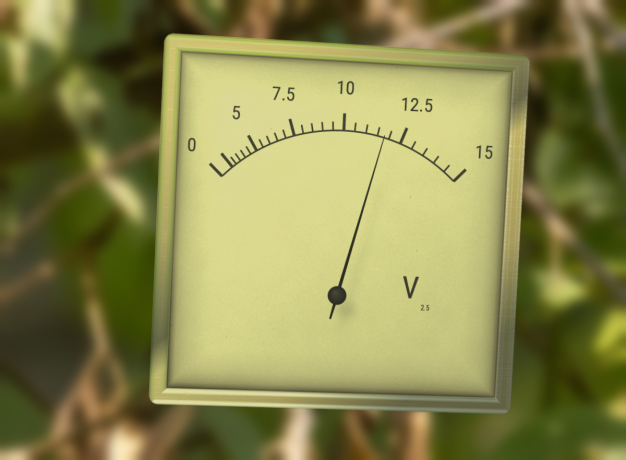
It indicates 11.75 V
